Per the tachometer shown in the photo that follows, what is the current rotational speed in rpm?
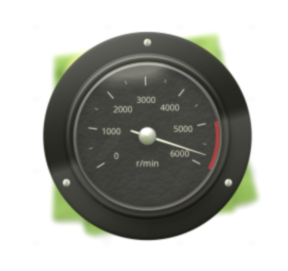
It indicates 5750 rpm
